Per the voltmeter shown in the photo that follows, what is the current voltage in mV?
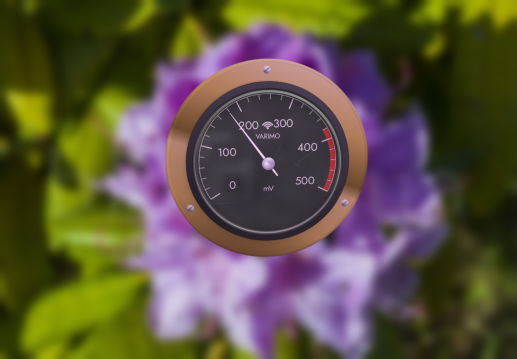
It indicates 180 mV
